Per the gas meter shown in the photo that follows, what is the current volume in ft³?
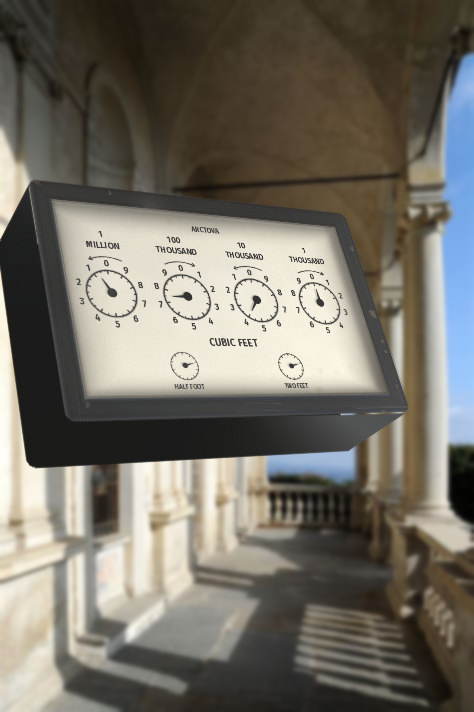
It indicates 74000 ft³
